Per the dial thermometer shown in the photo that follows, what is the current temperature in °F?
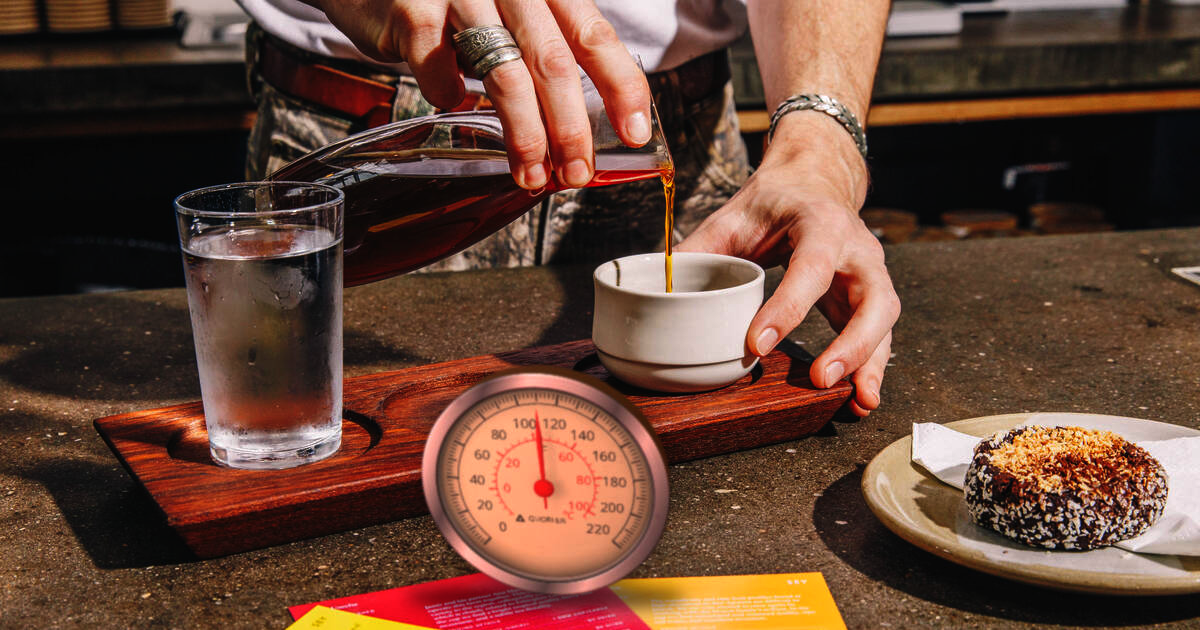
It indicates 110 °F
